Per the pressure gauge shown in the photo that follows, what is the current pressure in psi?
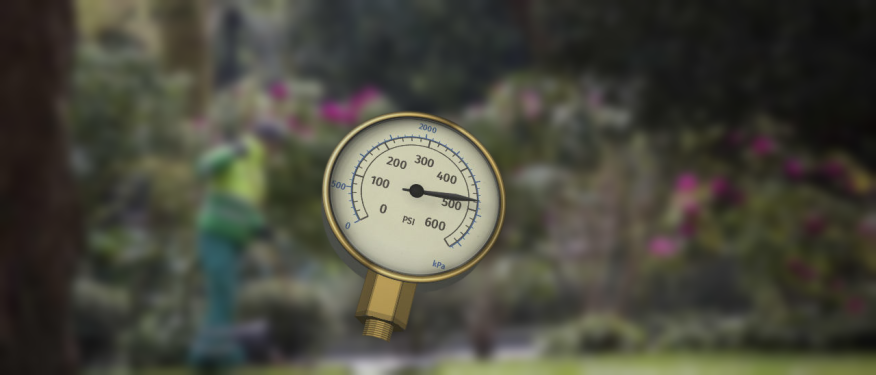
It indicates 480 psi
